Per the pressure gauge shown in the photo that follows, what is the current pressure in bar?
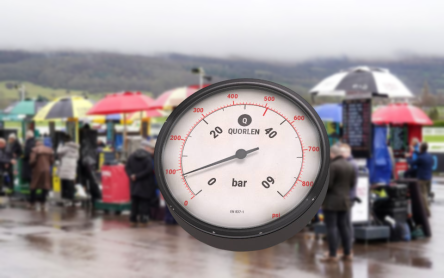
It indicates 5 bar
